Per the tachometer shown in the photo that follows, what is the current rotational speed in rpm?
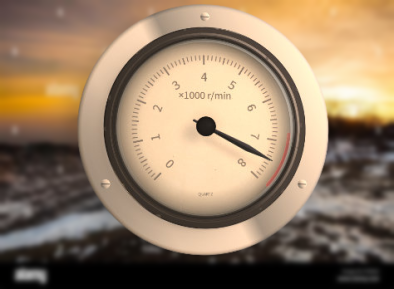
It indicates 7500 rpm
